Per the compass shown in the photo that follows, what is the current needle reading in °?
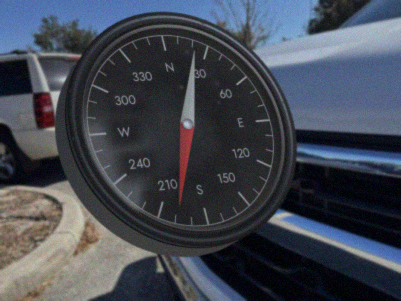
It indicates 200 °
